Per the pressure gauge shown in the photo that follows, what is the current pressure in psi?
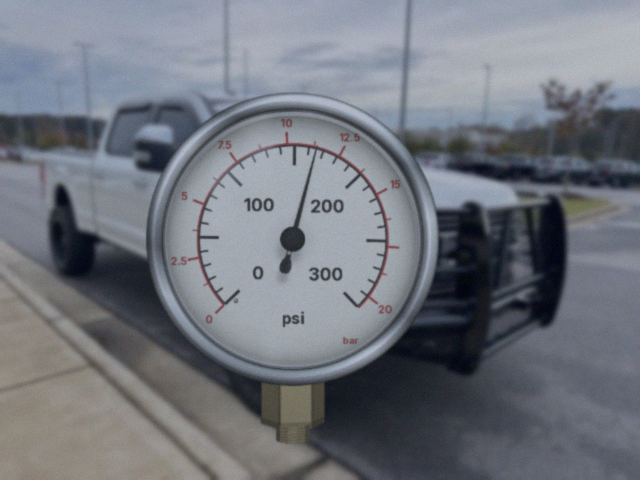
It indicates 165 psi
